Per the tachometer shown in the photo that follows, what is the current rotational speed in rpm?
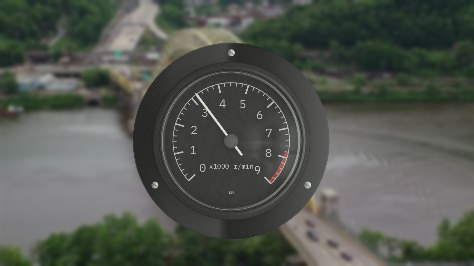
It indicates 3200 rpm
